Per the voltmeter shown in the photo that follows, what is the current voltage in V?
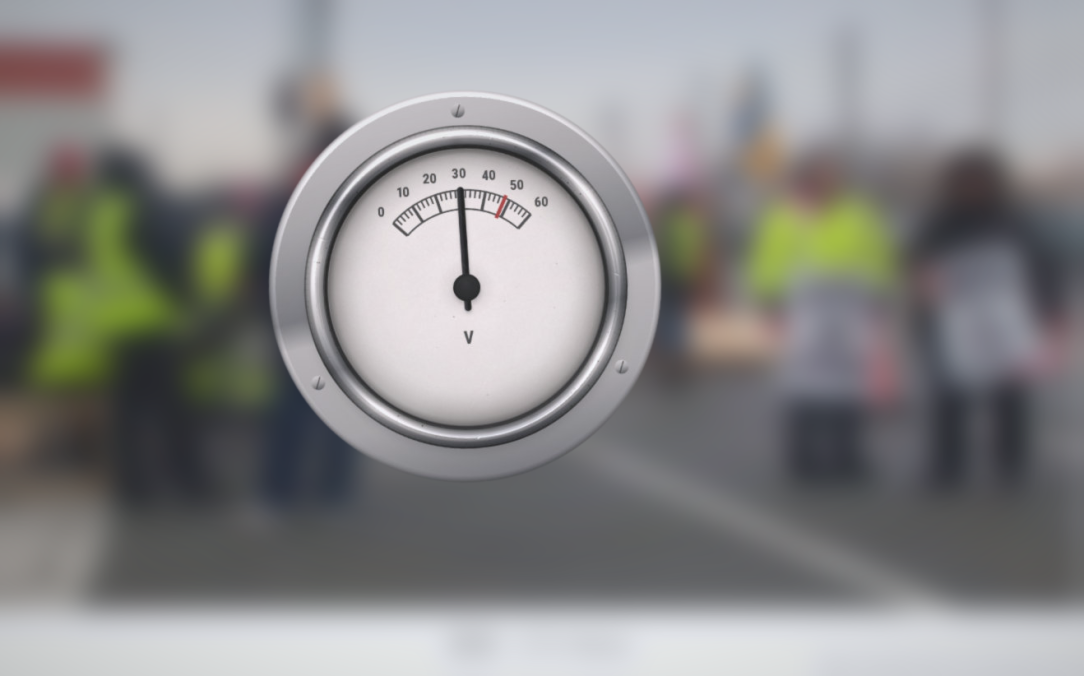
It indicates 30 V
